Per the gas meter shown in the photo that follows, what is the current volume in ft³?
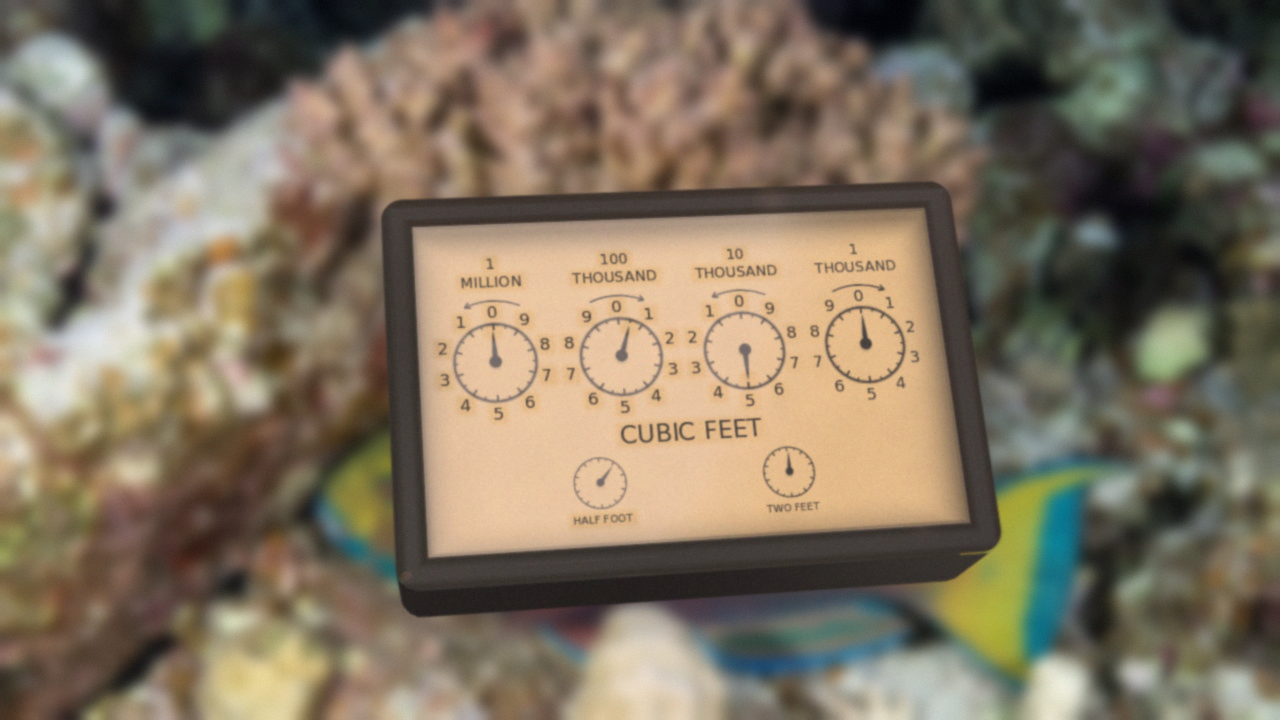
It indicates 5000 ft³
